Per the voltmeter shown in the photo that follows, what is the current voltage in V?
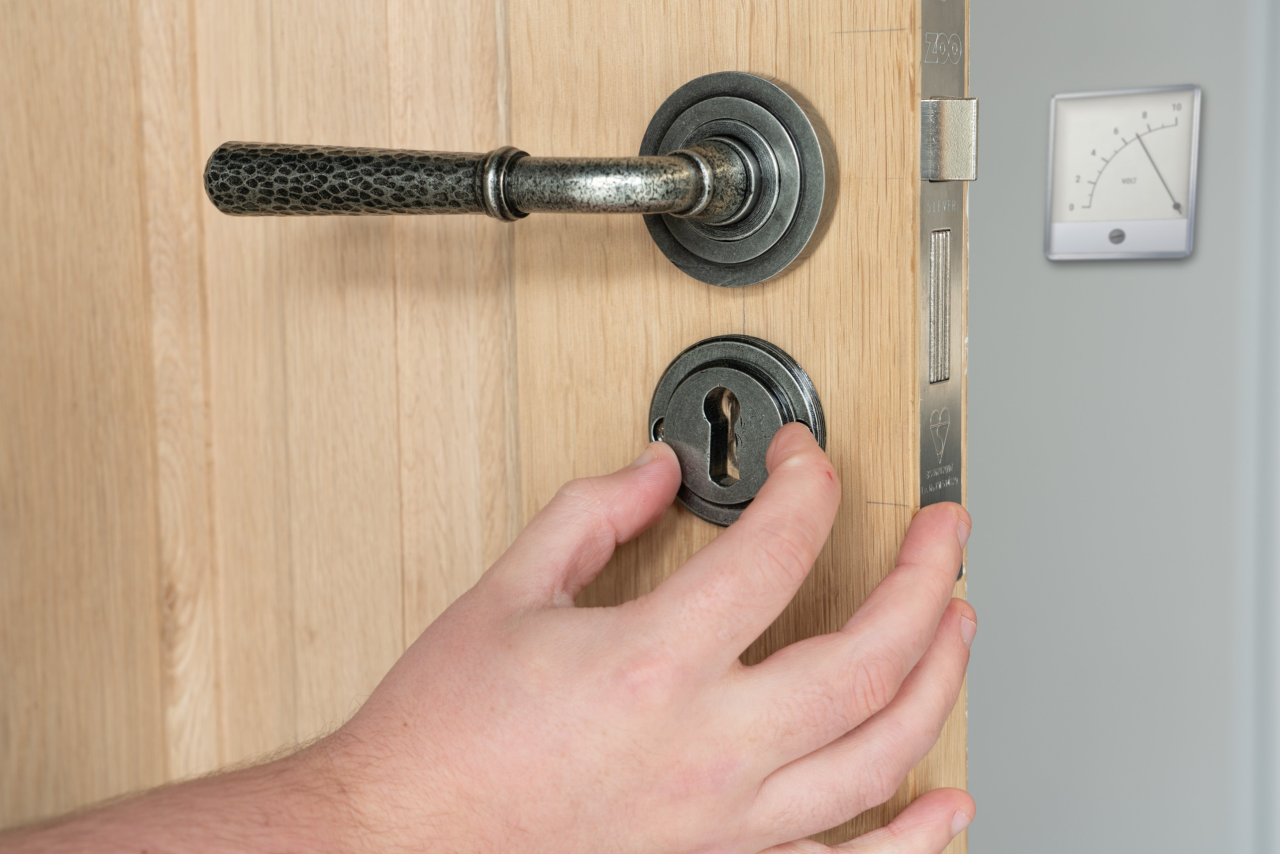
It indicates 7 V
